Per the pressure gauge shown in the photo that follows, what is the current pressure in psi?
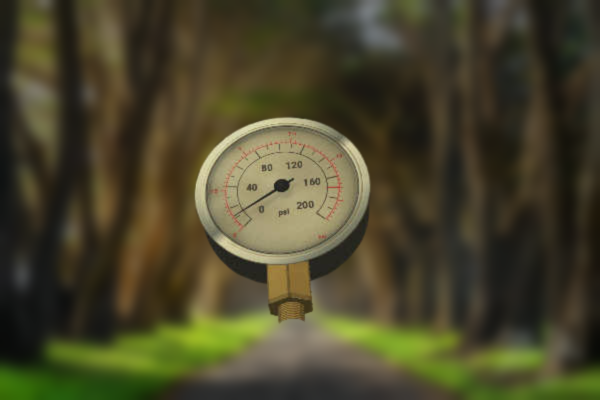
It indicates 10 psi
